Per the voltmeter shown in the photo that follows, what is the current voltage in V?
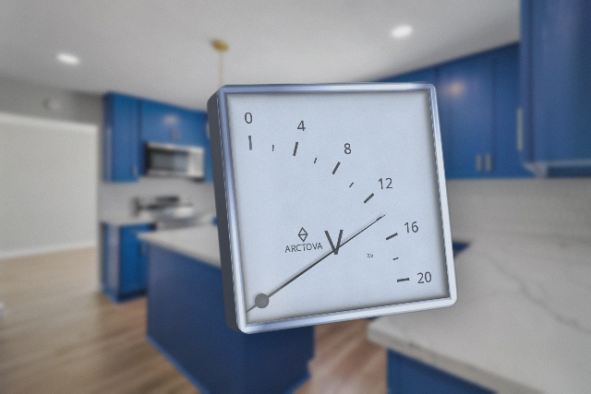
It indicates 14 V
